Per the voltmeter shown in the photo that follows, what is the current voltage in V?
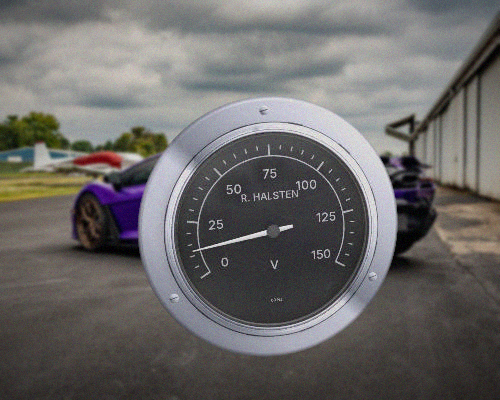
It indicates 12.5 V
